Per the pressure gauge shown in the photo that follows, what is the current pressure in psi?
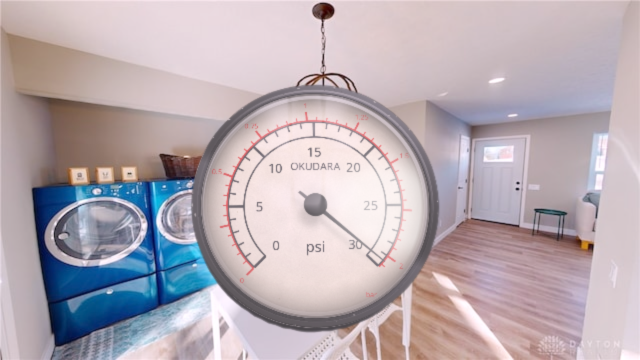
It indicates 29.5 psi
